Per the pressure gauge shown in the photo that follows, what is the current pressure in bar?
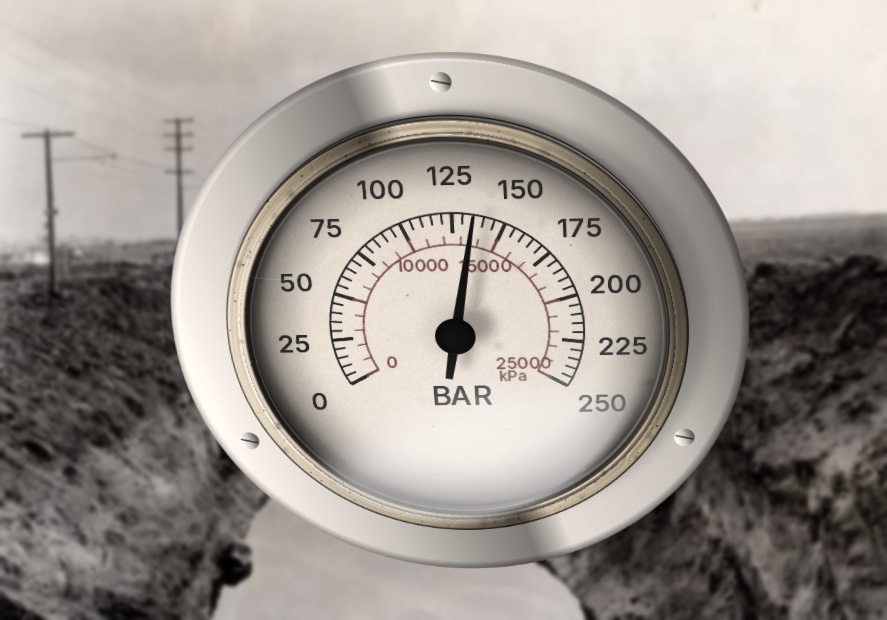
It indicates 135 bar
